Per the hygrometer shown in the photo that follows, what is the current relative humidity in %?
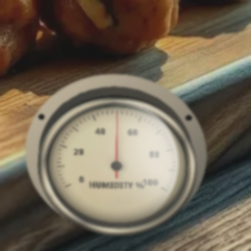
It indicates 50 %
